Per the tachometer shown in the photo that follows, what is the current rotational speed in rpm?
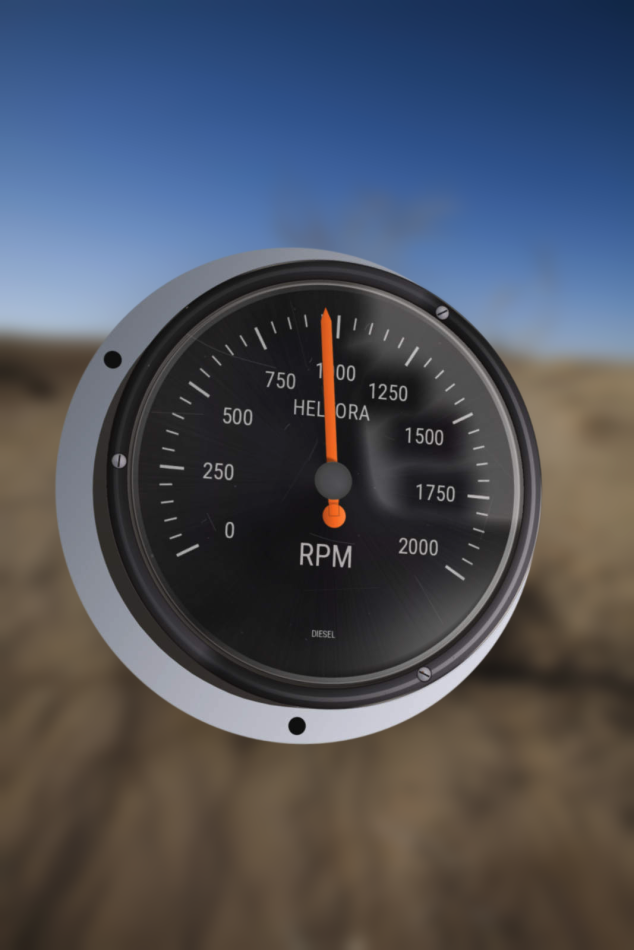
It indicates 950 rpm
